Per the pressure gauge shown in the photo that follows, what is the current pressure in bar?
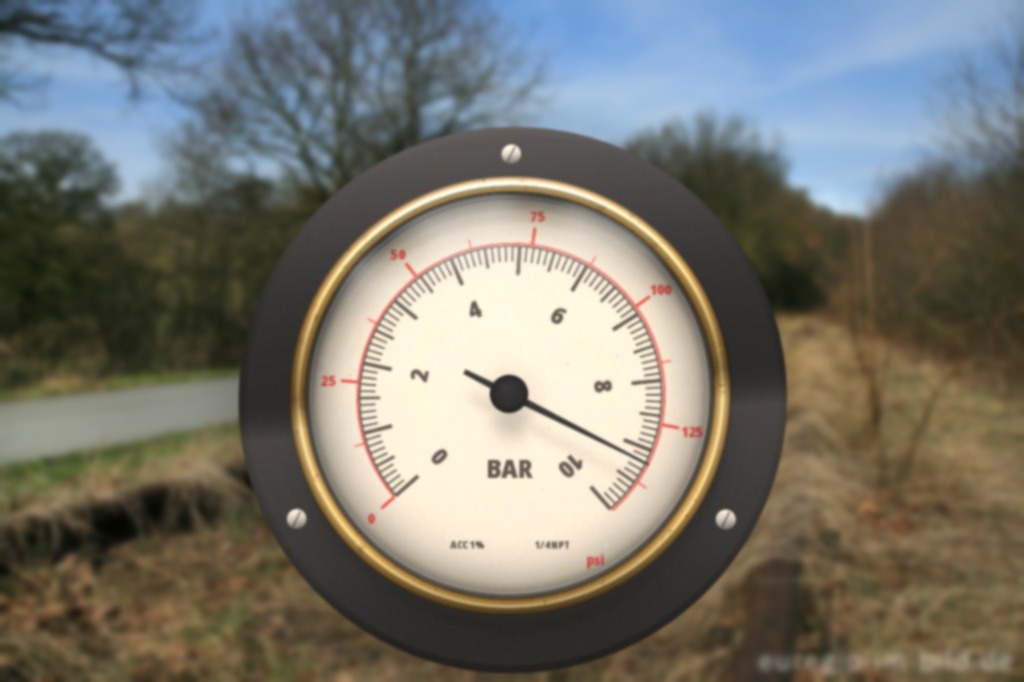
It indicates 9.2 bar
